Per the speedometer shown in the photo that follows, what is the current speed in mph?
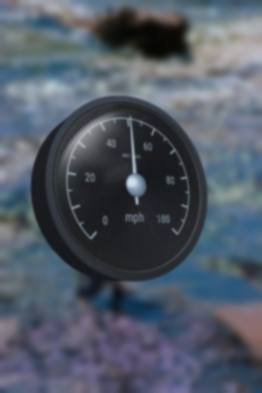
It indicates 50 mph
